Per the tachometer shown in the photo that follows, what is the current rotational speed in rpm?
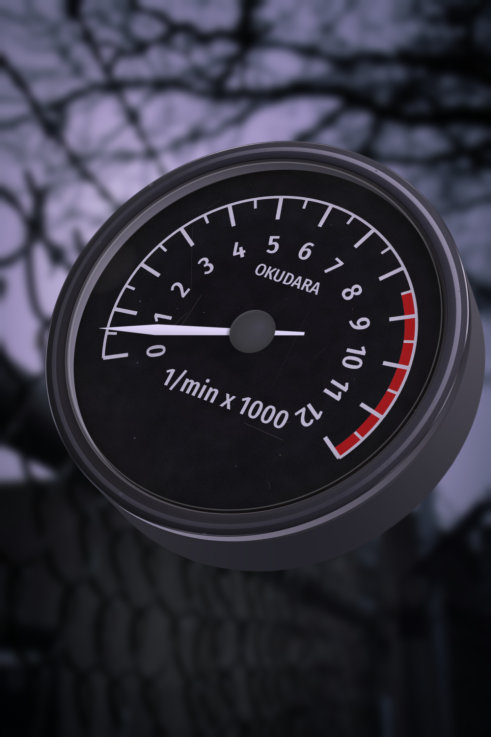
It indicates 500 rpm
